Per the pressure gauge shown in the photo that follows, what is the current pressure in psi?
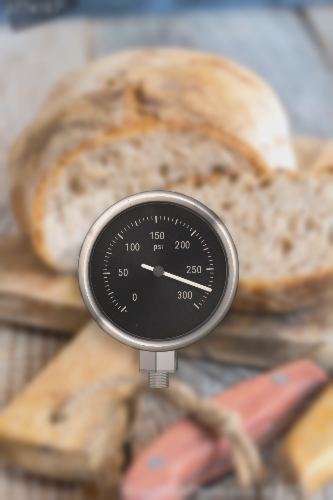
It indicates 275 psi
